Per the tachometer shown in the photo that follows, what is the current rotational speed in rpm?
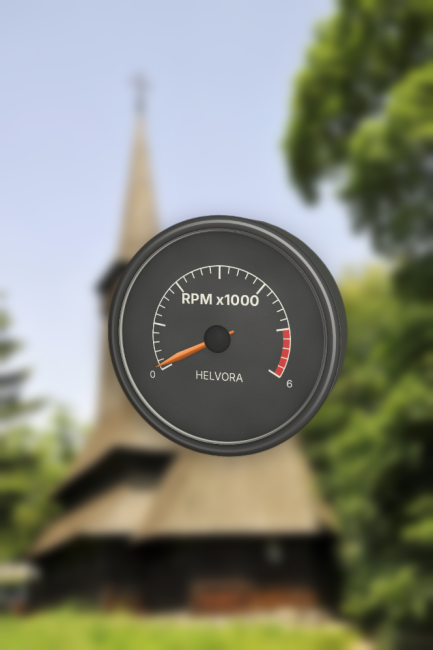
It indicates 100 rpm
